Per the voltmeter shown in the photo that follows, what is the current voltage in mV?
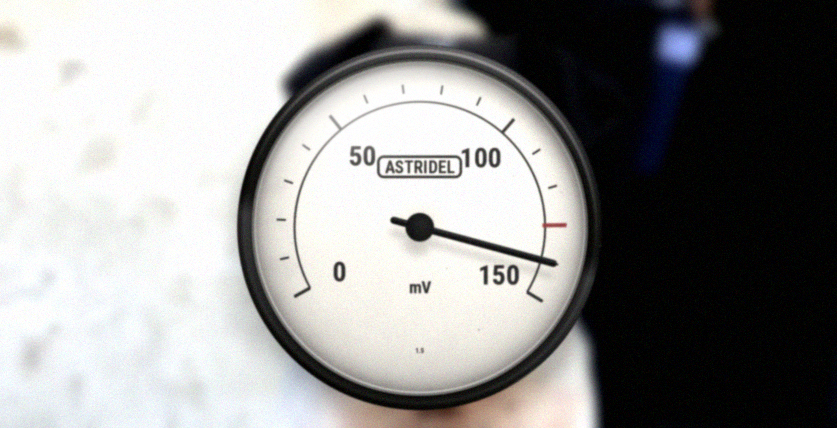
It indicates 140 mV
